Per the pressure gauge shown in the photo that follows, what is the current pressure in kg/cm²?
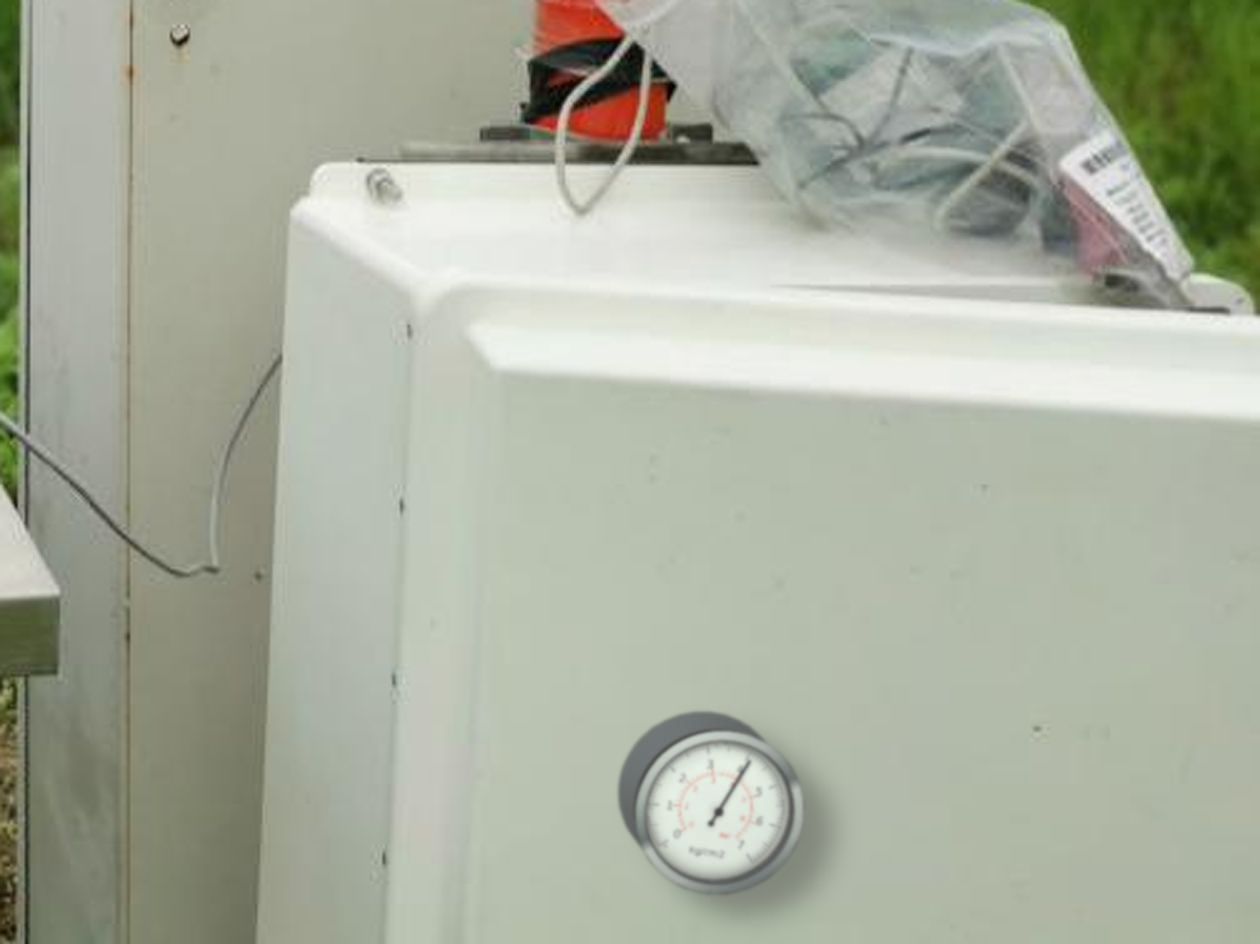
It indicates 4 kg/cm²
